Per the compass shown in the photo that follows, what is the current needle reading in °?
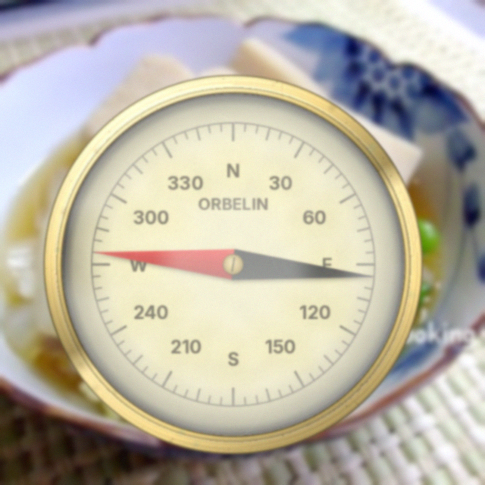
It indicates 275 °
